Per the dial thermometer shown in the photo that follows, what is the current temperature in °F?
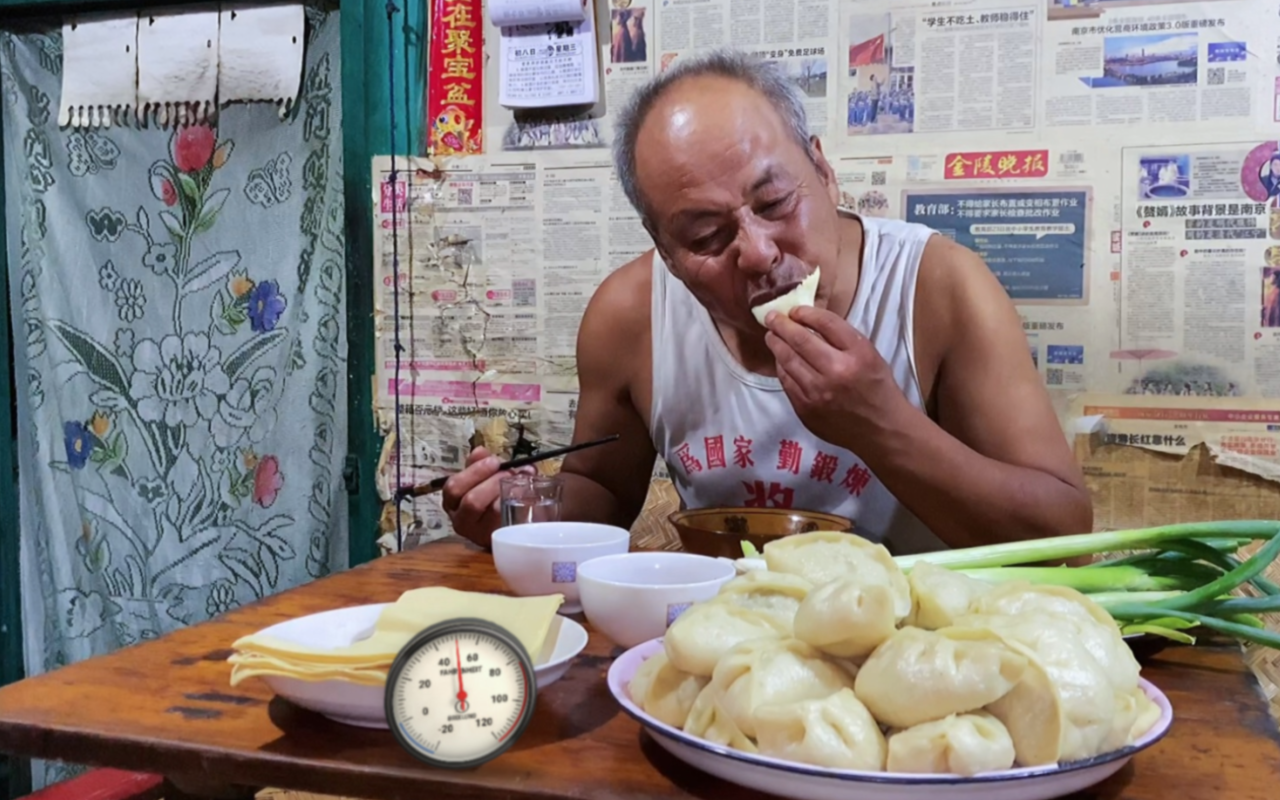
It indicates 50 °F
